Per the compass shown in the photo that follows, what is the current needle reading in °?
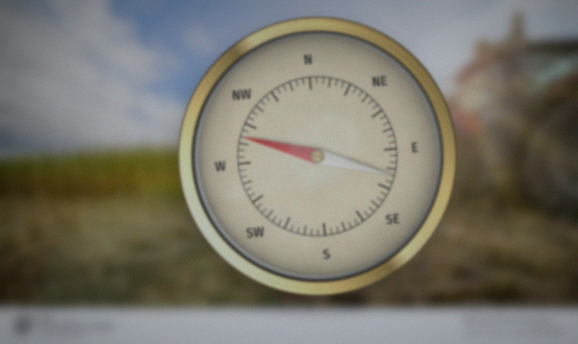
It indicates 290 °
